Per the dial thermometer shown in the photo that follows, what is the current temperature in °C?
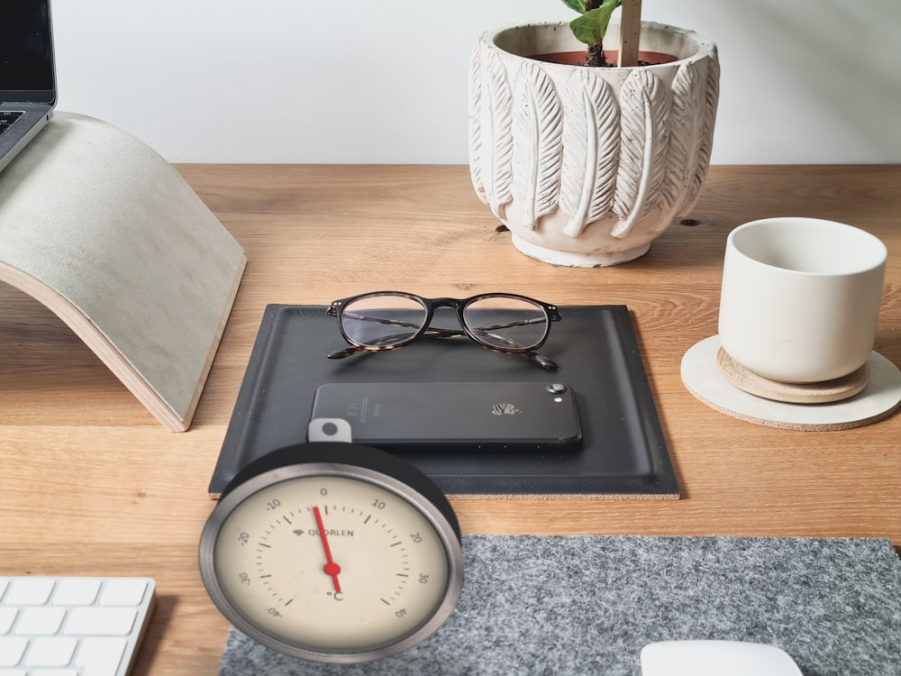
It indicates -2 °C
